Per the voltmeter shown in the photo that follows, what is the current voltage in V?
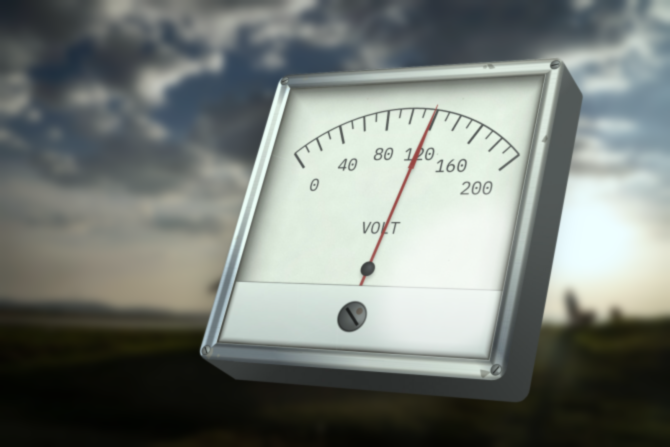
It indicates 120 V
